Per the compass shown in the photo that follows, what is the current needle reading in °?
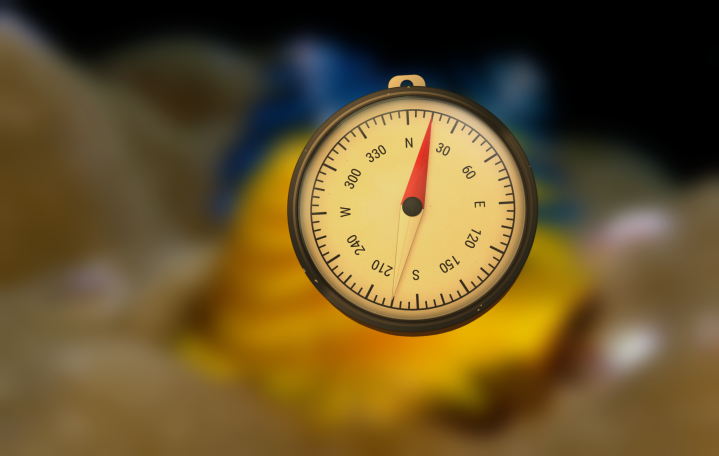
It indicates 15 °
